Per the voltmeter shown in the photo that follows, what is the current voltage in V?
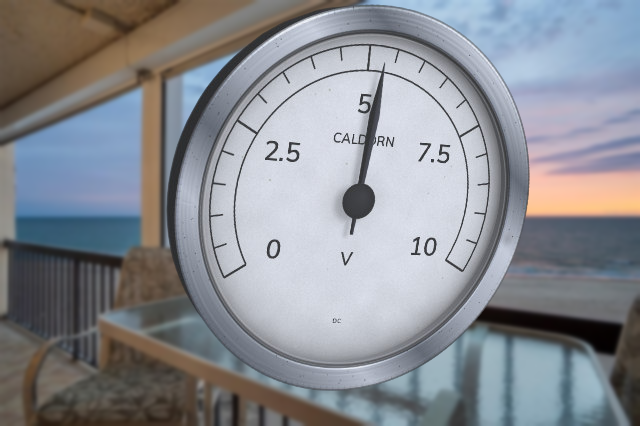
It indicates 5.25 V
